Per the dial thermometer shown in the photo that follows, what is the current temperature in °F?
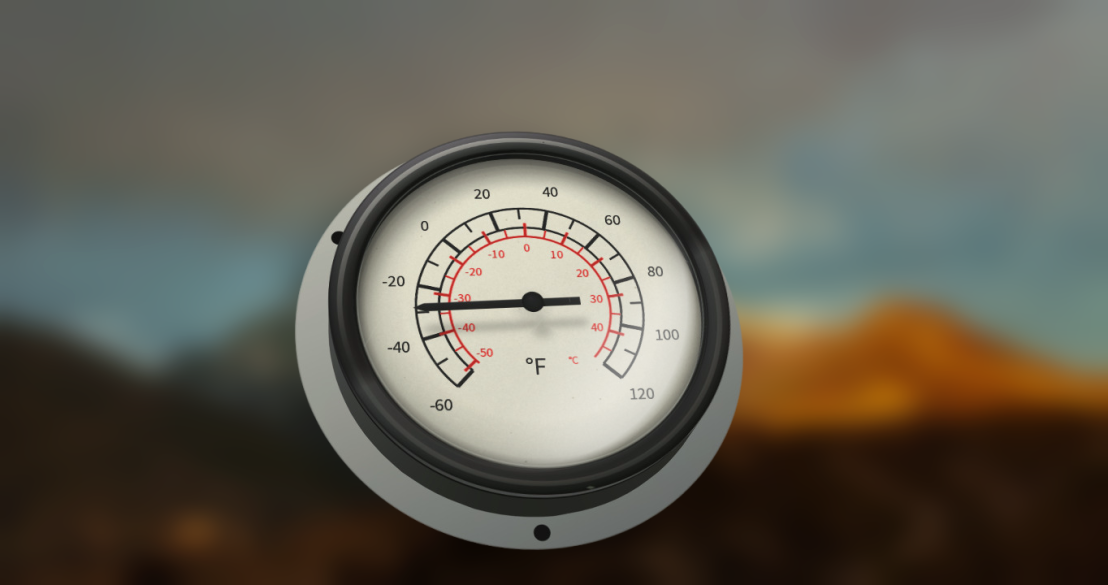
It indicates -30 °F
